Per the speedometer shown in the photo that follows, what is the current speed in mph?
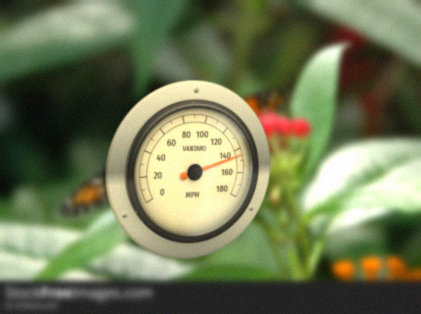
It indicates 145 mph
